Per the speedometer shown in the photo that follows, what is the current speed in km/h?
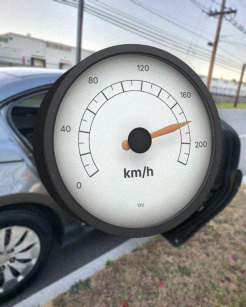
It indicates 180 km/h
